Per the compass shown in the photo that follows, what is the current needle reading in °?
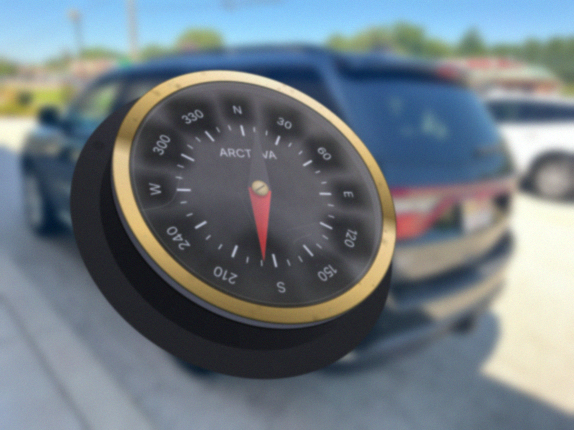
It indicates 190 °
